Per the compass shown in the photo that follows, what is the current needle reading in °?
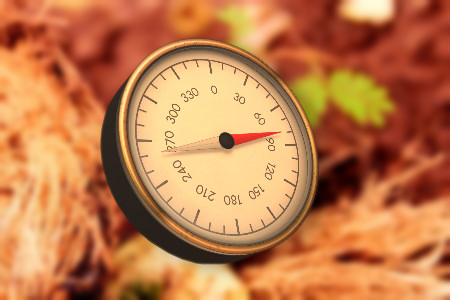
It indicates 80 °
